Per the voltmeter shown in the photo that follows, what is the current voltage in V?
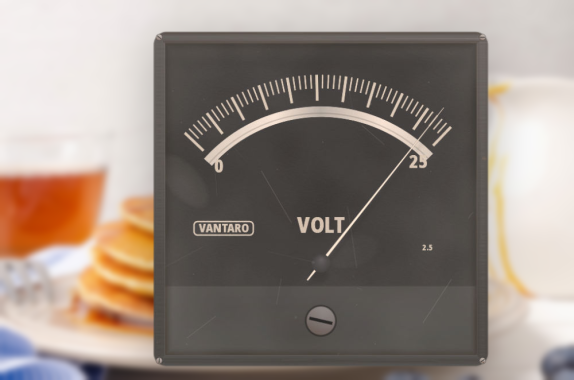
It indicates 23.5 V
